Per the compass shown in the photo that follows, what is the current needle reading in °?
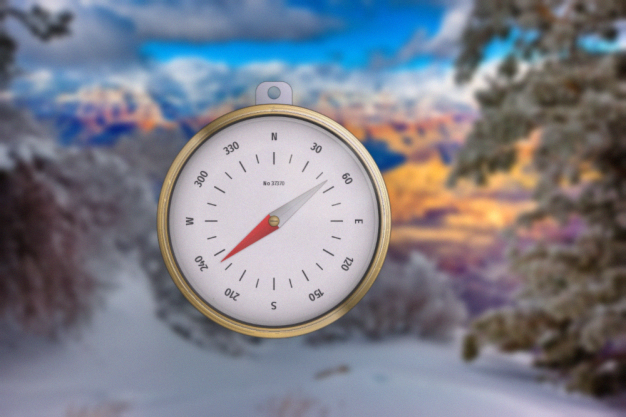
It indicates 232.5 °
